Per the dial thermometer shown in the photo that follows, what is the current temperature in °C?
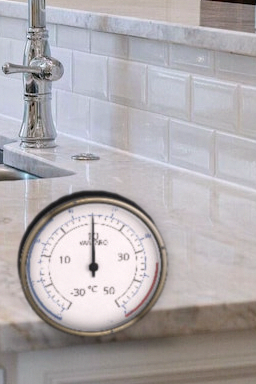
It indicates 10 °C
